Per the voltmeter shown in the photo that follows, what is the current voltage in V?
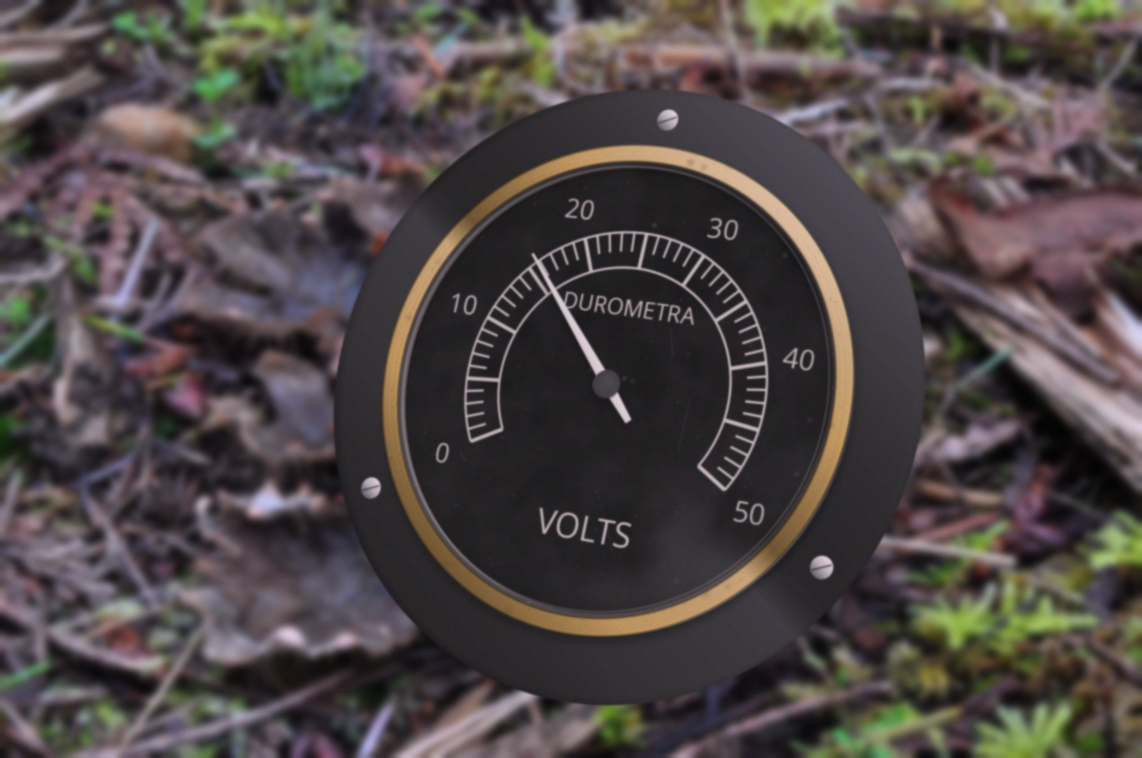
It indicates 16 V
